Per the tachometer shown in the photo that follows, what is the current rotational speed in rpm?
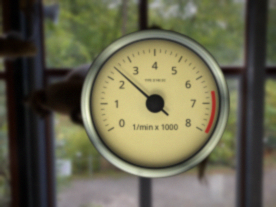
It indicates 2400 rpm
